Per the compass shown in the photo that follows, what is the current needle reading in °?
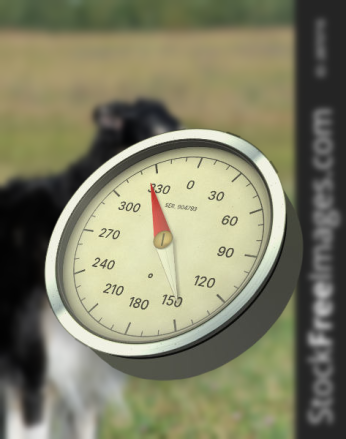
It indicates 325 °
